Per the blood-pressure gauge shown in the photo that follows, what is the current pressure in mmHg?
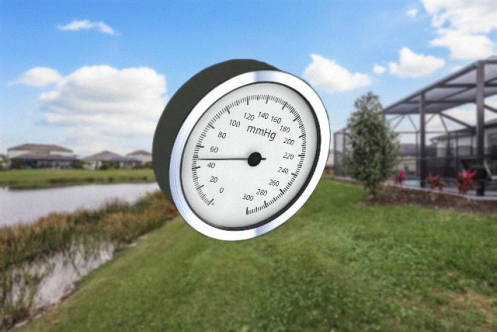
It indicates 50 mmHg
